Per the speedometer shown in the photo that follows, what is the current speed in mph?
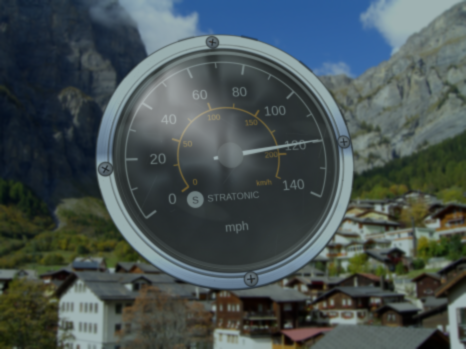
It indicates 120 mph
